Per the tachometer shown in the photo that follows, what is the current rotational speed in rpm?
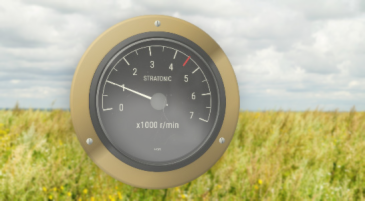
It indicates 1000 rpm
